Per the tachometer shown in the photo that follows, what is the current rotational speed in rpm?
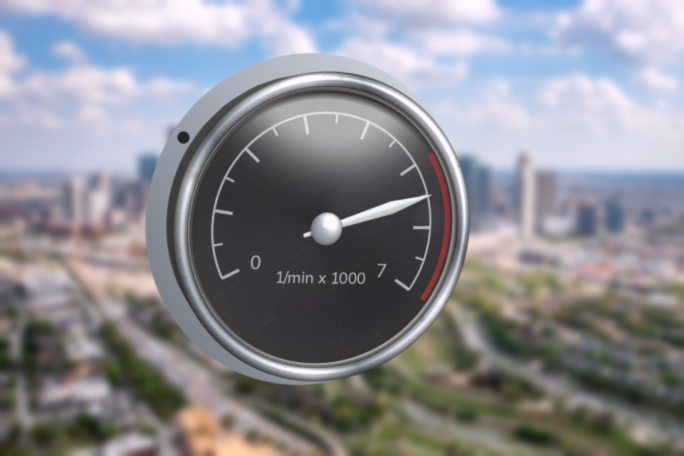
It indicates 5500 rpm
